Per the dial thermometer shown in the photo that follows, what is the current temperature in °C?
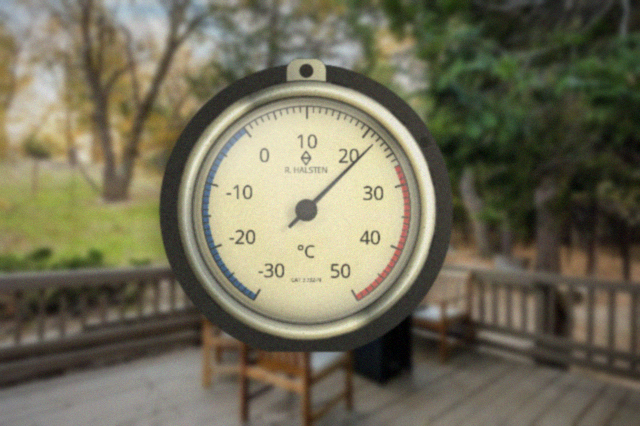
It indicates 22 °C
